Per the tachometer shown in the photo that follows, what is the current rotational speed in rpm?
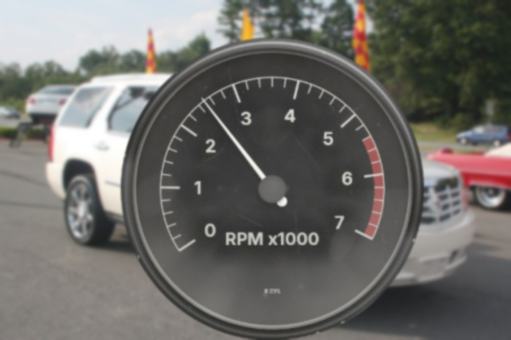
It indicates 2500 rpm
